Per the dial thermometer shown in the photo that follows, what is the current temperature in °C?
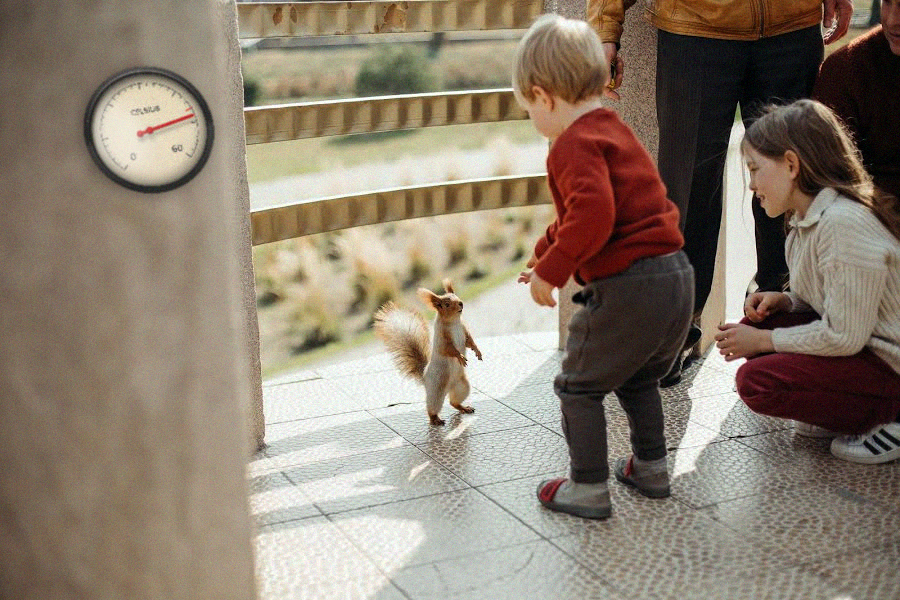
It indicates 48 °C
